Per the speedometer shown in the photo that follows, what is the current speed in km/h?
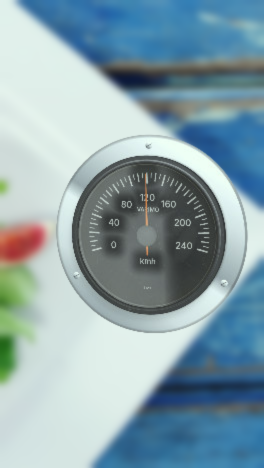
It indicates 120 km/h
